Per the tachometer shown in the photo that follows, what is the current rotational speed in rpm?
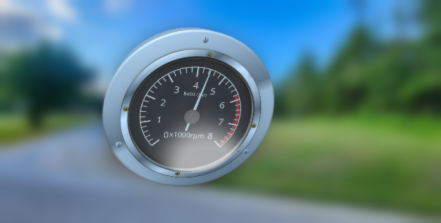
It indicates 4400 rpm
